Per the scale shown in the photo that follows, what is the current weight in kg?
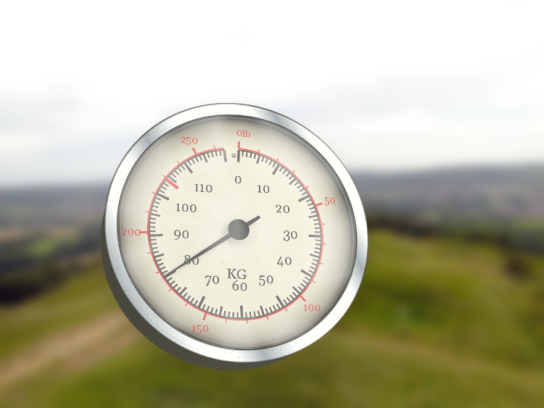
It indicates 80 kg
